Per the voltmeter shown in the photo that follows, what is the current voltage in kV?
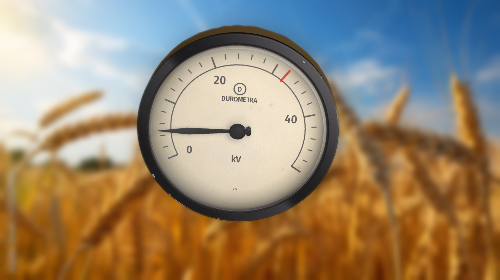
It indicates 5 kV
